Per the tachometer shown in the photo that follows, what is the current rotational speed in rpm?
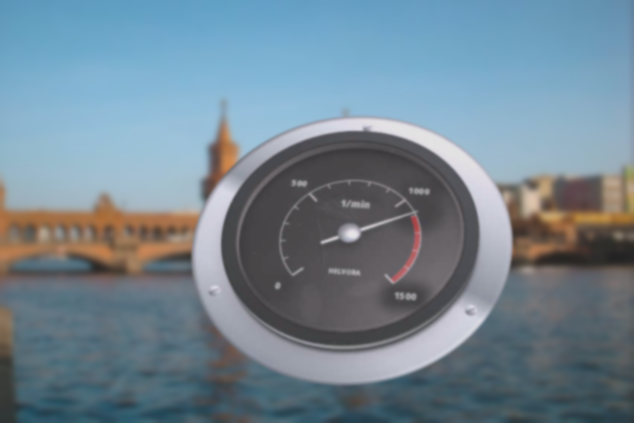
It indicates 1100 rpm
